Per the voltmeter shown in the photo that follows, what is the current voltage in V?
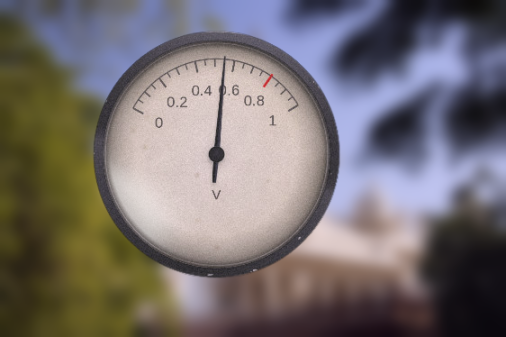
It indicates 0.55 V
